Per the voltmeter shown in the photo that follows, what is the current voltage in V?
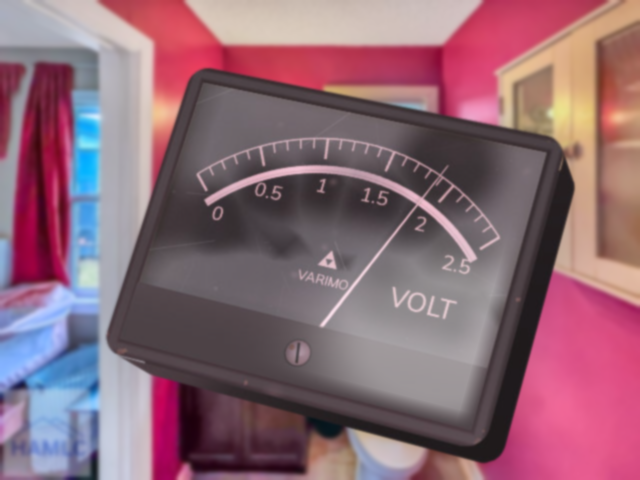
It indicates 1.9 V
